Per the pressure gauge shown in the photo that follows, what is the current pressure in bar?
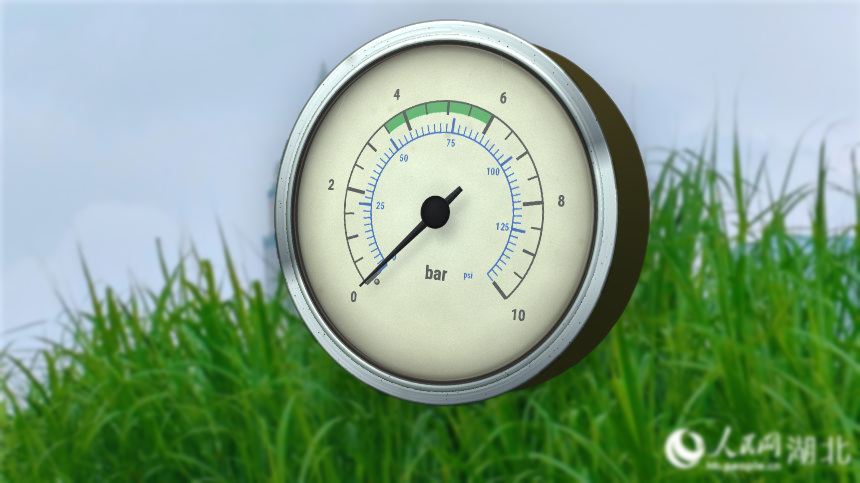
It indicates 0 bar
